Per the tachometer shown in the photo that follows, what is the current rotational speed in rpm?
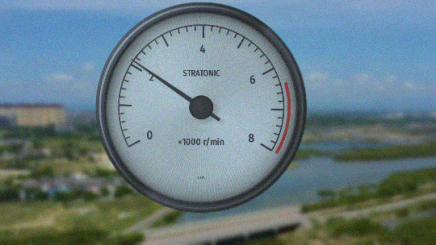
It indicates 2100 rpm
